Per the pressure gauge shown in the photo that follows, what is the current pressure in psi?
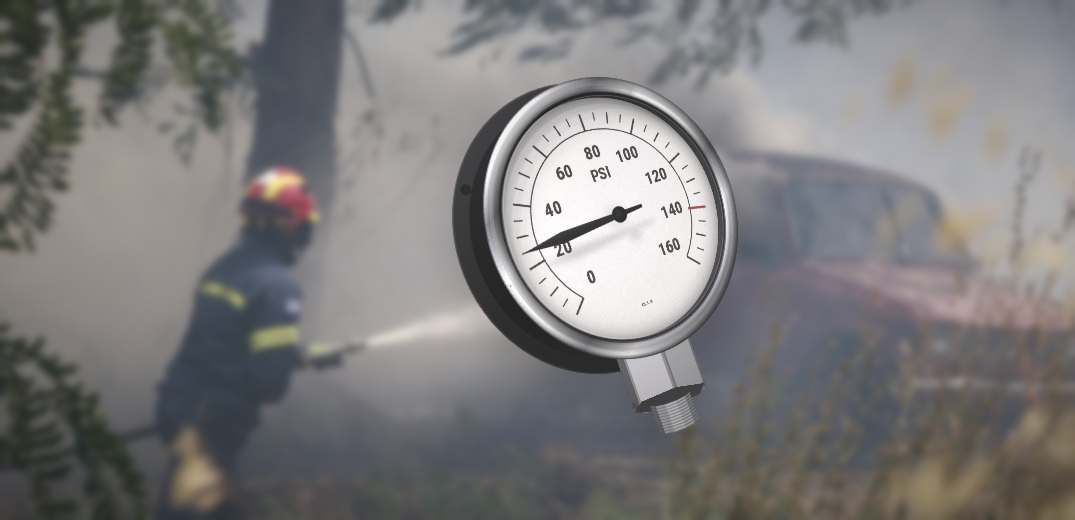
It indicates 25 psi
